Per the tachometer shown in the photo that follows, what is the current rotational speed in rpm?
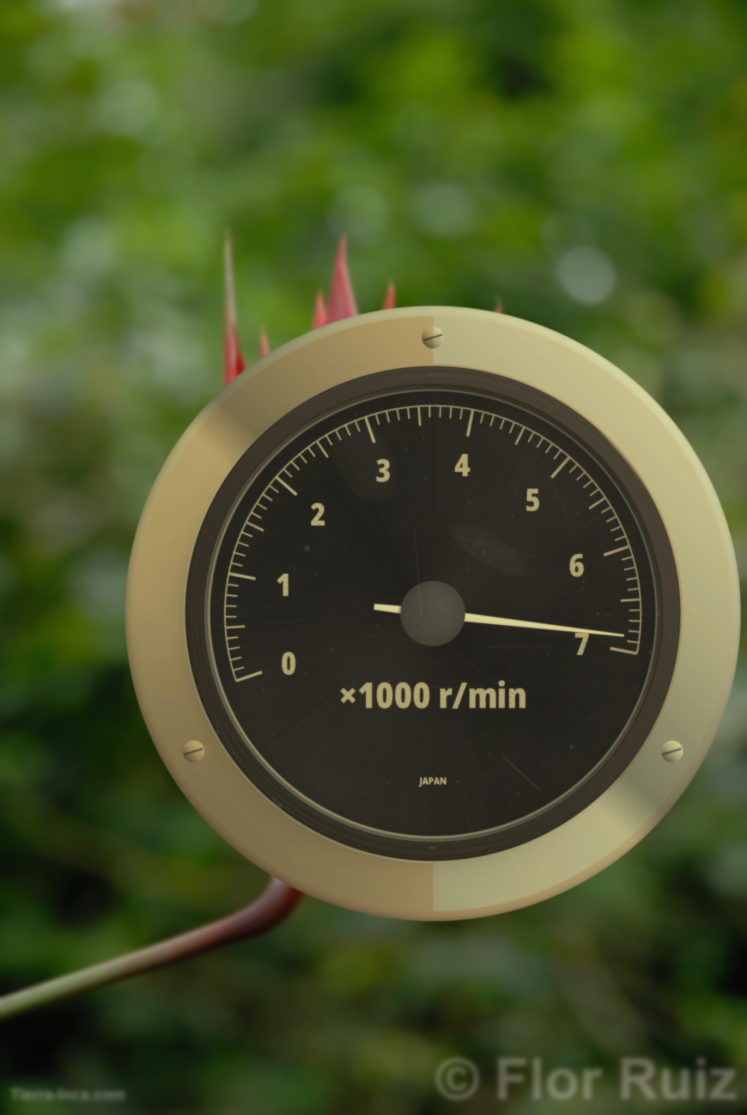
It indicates 6850 rpm
